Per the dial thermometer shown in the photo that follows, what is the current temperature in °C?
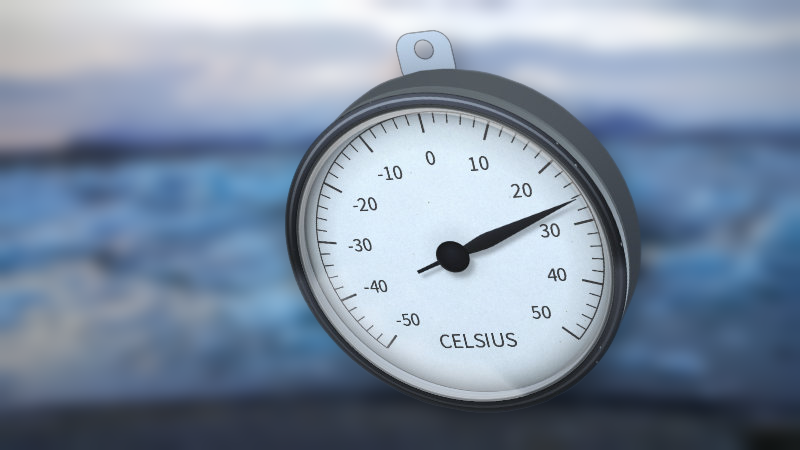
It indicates 26 °C
